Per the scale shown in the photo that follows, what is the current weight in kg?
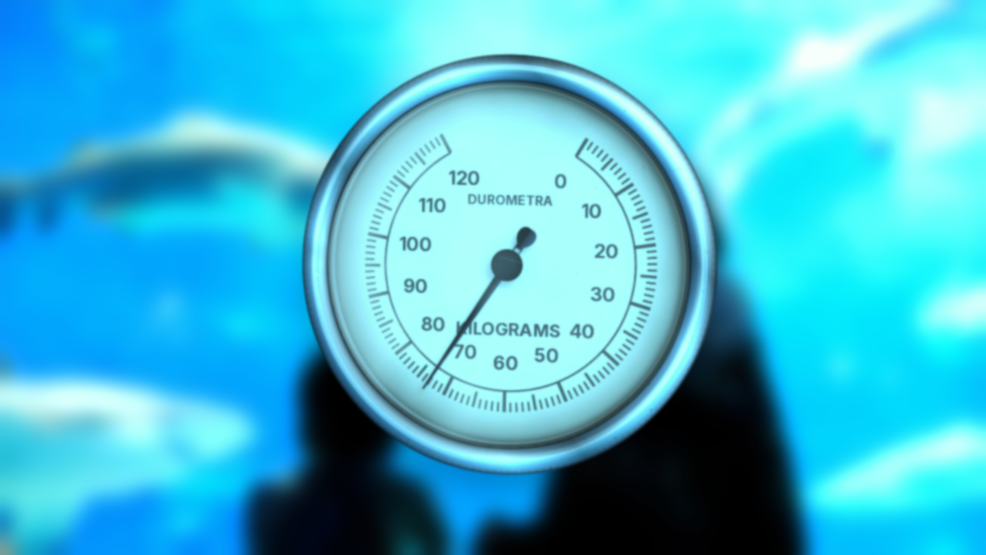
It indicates 73 kg
